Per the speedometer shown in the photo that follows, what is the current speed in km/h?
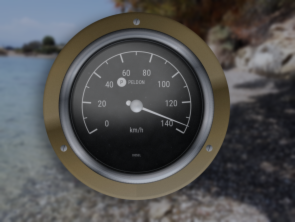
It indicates 135 km/h
